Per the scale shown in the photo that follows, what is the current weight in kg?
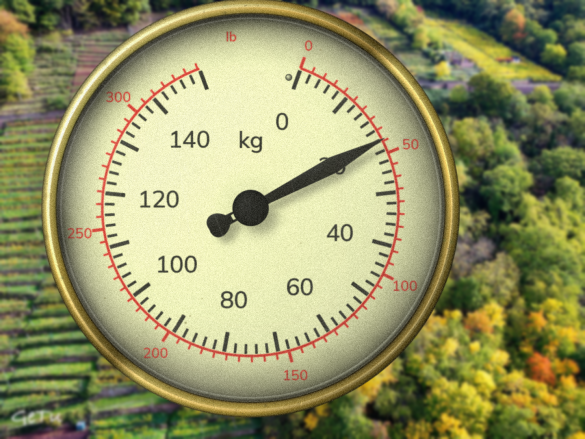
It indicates 20 kg
